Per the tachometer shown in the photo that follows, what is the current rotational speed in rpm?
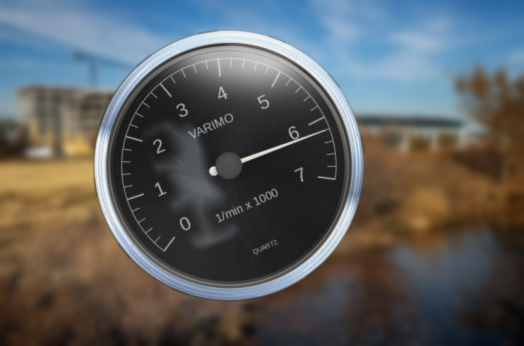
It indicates 6200 rpm
